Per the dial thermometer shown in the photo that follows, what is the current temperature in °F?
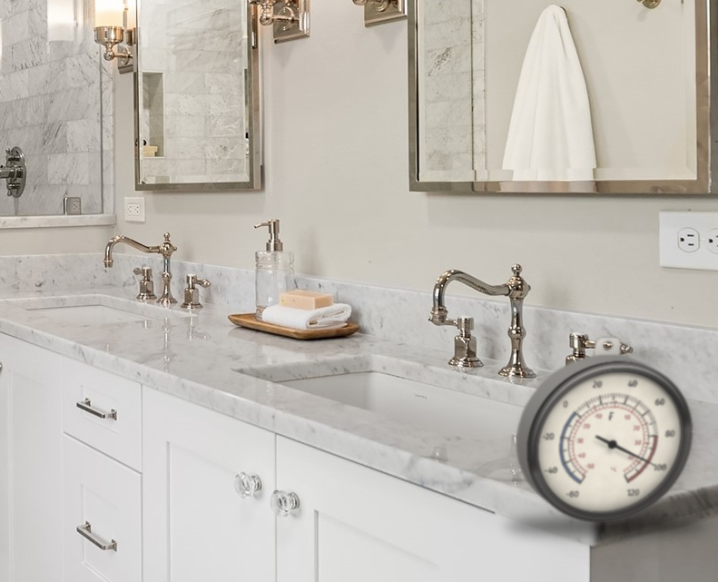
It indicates 100 °F
